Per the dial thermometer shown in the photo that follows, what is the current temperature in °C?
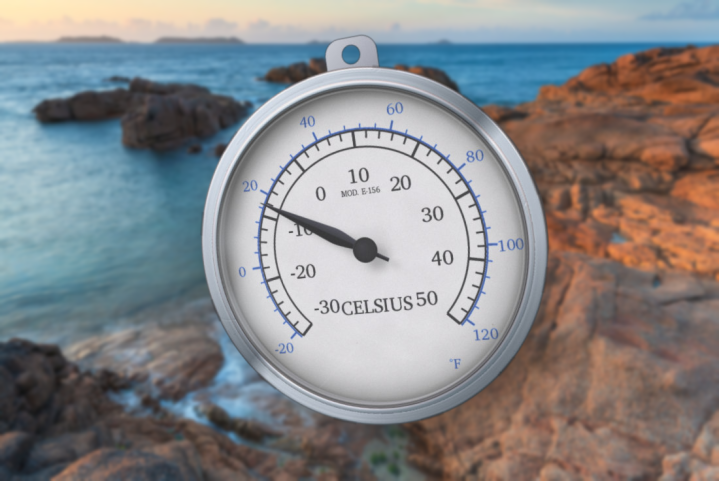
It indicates -8 °C
